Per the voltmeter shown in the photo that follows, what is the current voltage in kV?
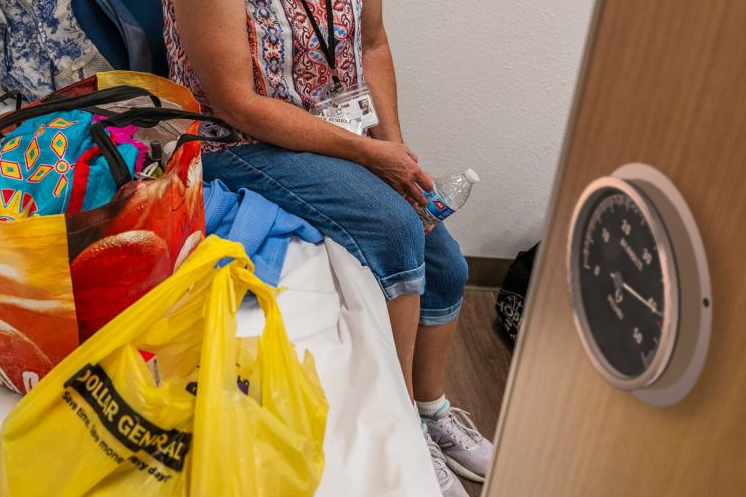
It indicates 40 kV
